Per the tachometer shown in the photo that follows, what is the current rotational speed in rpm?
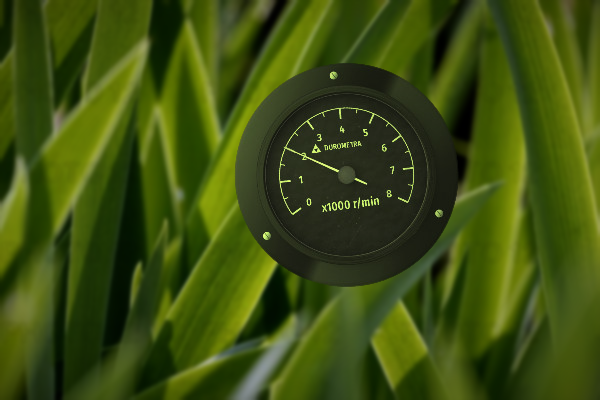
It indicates 2000 rpm
